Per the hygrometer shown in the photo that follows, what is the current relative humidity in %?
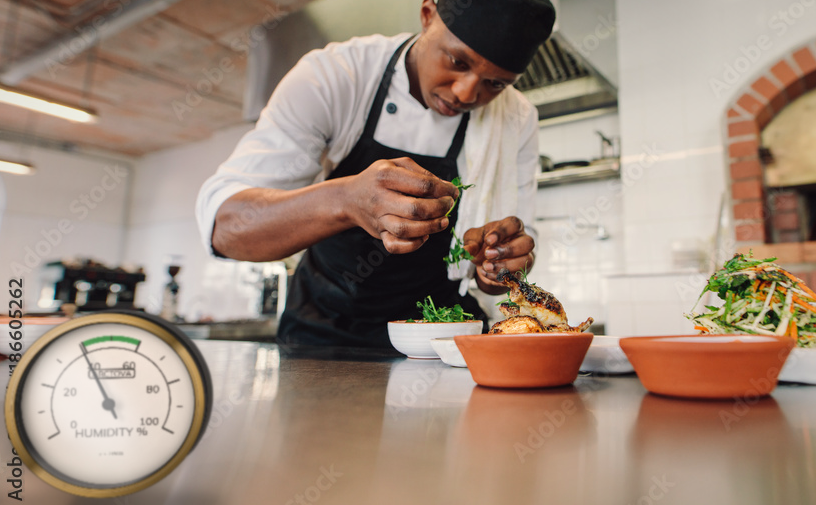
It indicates 40 %
